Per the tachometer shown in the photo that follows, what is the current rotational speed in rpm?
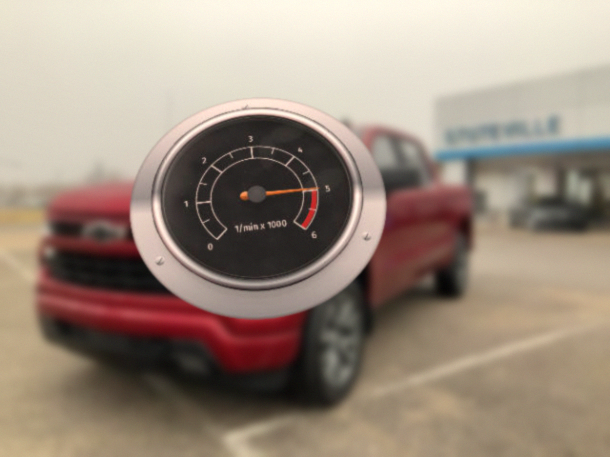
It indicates 5000 rpm
